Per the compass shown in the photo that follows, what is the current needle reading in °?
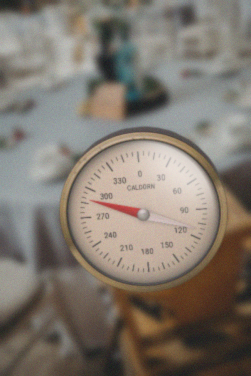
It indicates 290 °
